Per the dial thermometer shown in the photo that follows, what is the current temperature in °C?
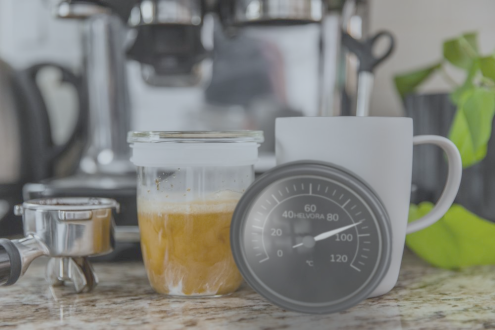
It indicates 92 °C
